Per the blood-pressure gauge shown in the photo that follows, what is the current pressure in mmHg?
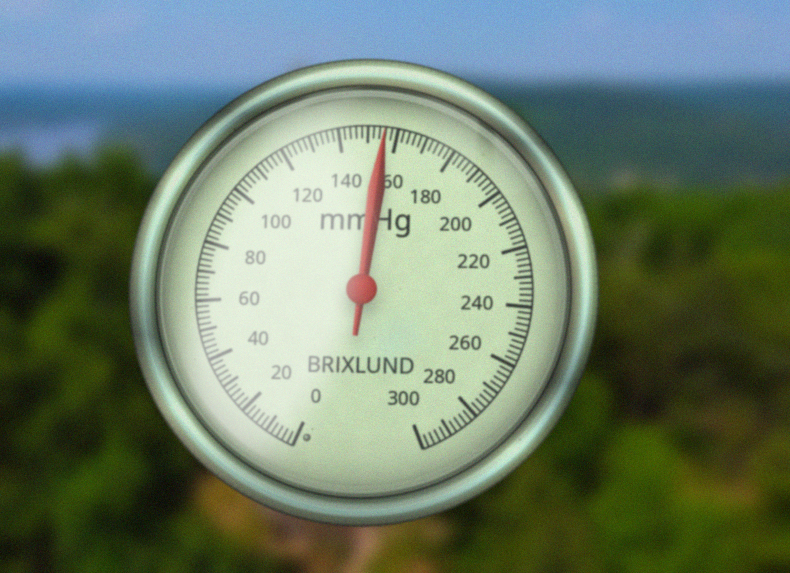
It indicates 156 mmHg
